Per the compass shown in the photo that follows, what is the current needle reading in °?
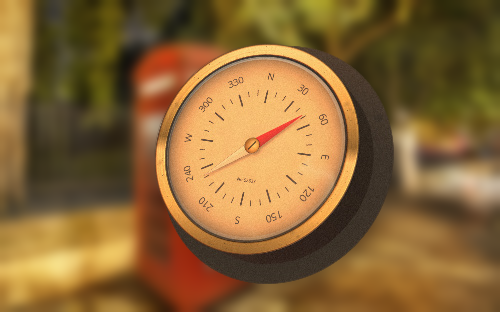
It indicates 50 °
